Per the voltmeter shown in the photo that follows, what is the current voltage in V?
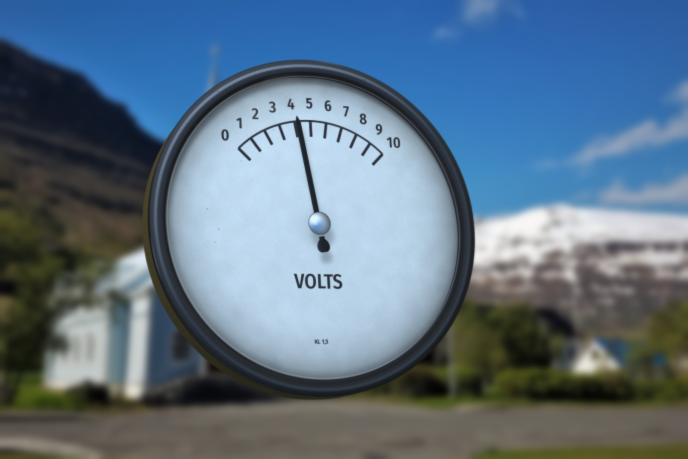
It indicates 4 V
